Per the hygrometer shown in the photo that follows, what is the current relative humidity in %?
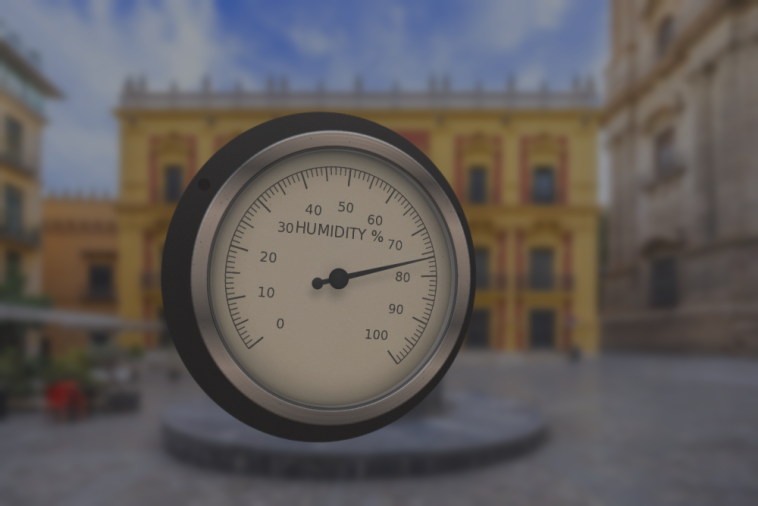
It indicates 76 %
